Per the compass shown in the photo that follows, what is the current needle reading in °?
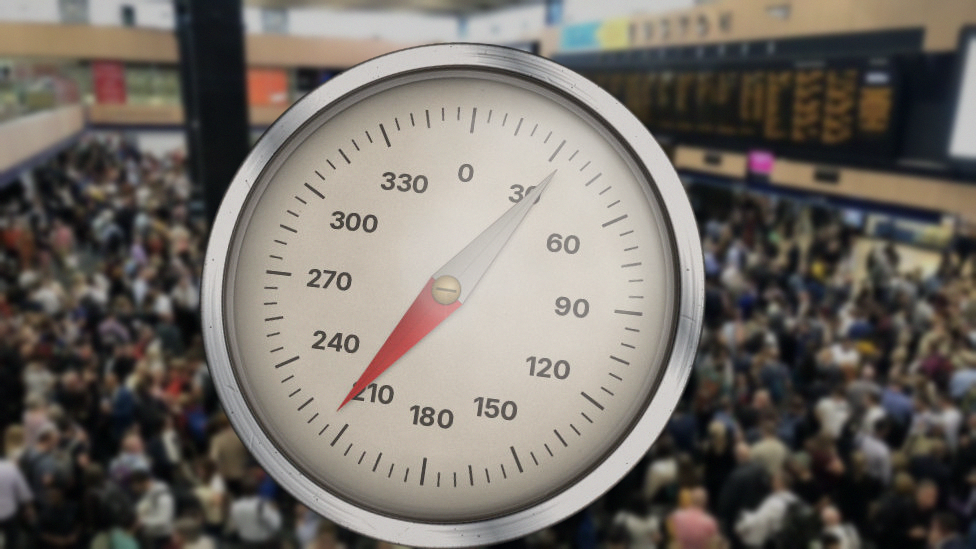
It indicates 215 °
